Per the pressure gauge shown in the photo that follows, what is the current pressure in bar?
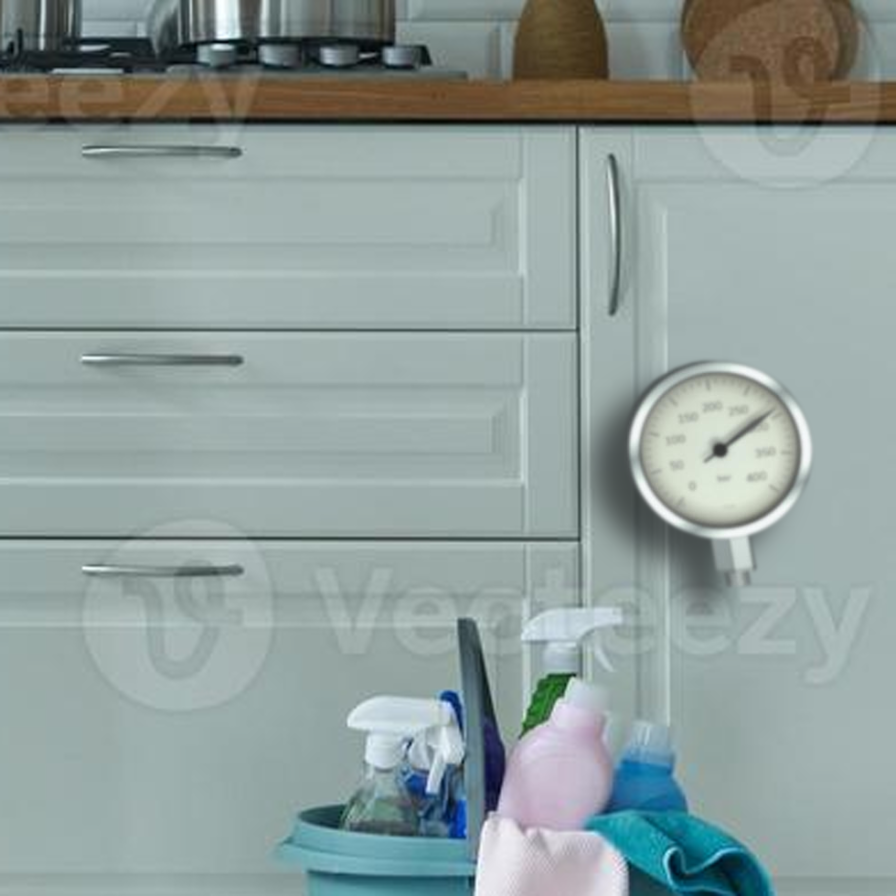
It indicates 290 bar
